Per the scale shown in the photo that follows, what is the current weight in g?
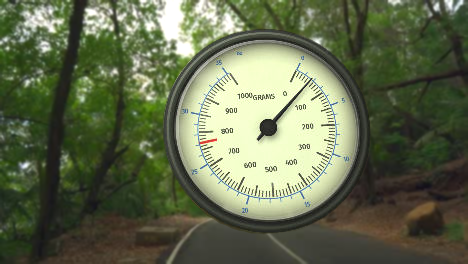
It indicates 50 g
